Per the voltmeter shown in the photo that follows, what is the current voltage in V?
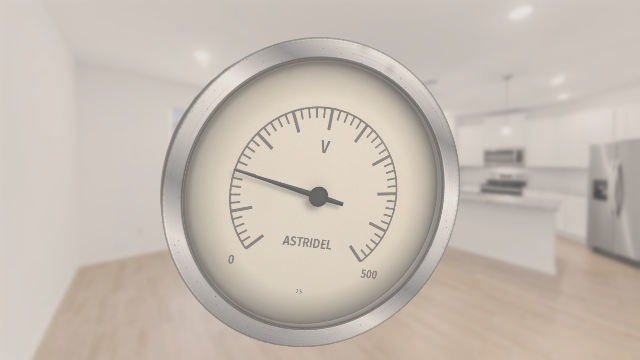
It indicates 100 V
